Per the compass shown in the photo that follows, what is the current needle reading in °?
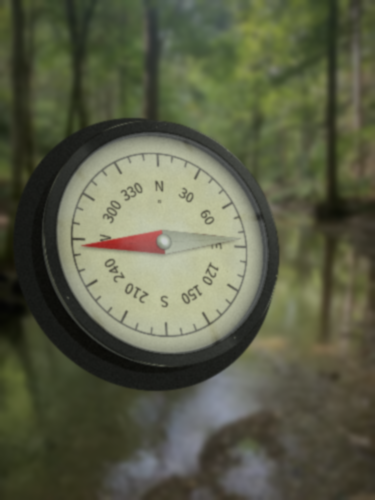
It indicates 265 °
